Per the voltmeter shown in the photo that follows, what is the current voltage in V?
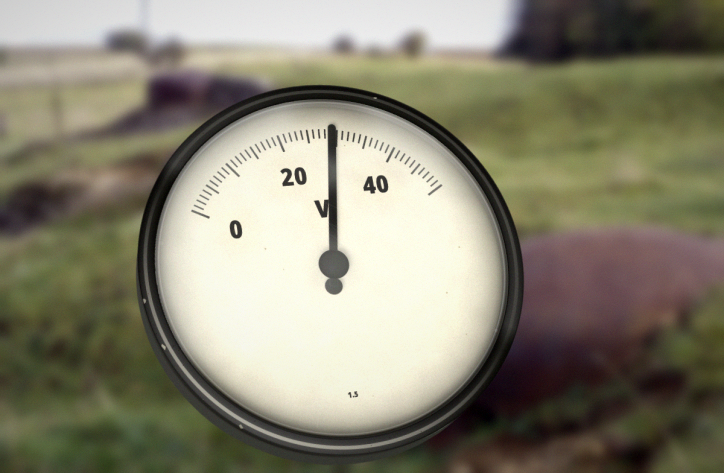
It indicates 29 V
